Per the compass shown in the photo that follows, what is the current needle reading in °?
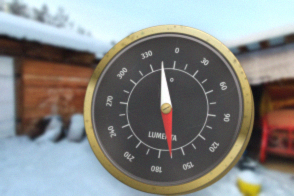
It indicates 165 °
